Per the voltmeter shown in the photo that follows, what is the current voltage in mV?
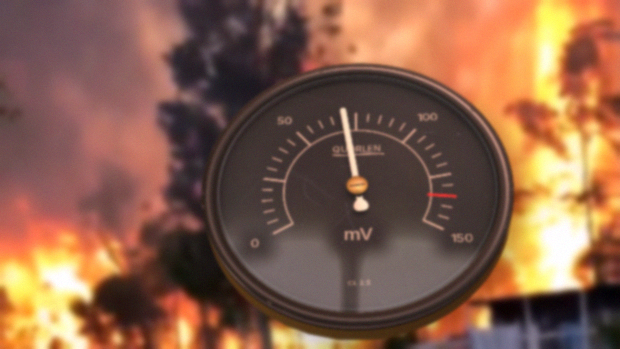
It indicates 70 mV
